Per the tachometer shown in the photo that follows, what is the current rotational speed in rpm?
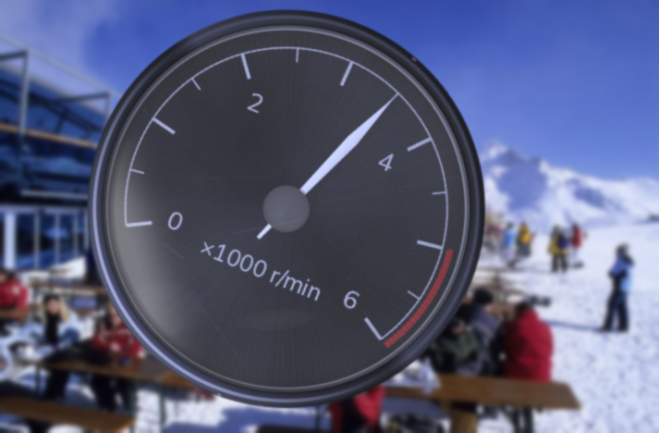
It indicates 3500 rpm
